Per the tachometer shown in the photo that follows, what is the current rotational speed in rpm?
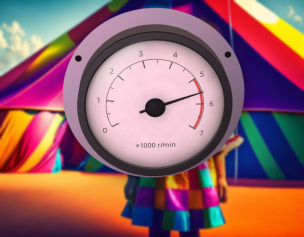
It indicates 5500 rpm
